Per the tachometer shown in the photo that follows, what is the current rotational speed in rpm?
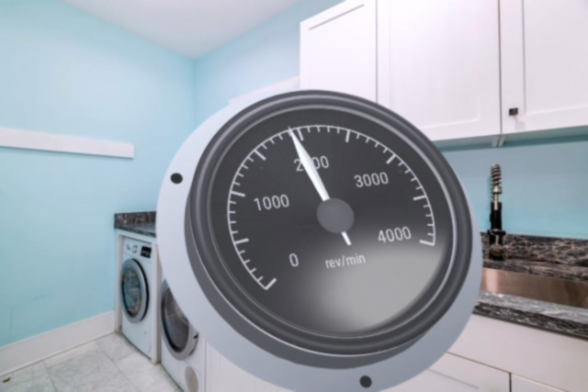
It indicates 1900 rpm
